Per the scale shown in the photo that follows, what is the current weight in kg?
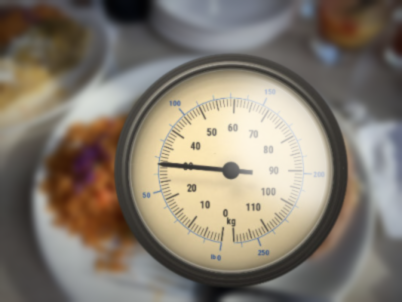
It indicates 30 kg
